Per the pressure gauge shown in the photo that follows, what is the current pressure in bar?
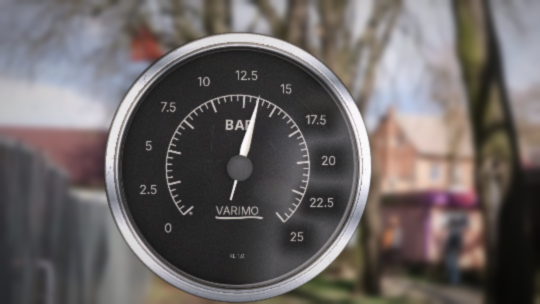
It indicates 13.5 bar
